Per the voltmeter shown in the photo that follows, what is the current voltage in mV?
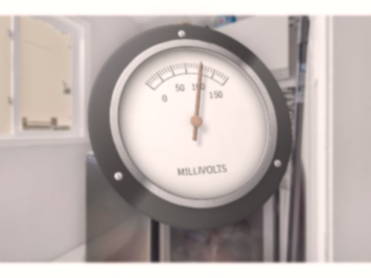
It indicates 100 mV
